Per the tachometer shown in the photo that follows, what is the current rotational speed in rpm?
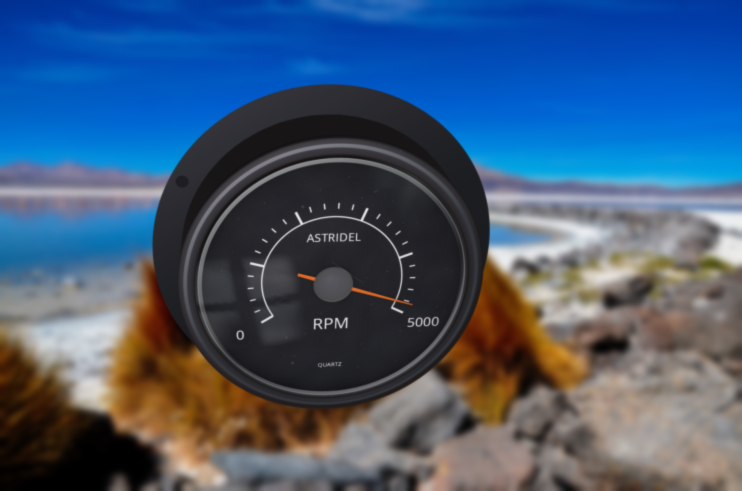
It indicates 4800 rpm
